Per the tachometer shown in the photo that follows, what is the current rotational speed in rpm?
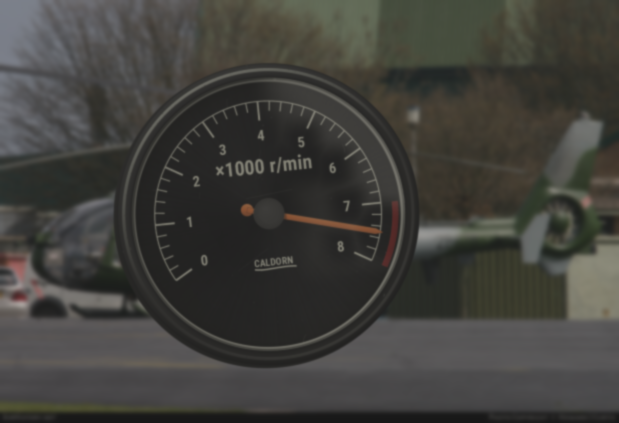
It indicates 7500 rpm
